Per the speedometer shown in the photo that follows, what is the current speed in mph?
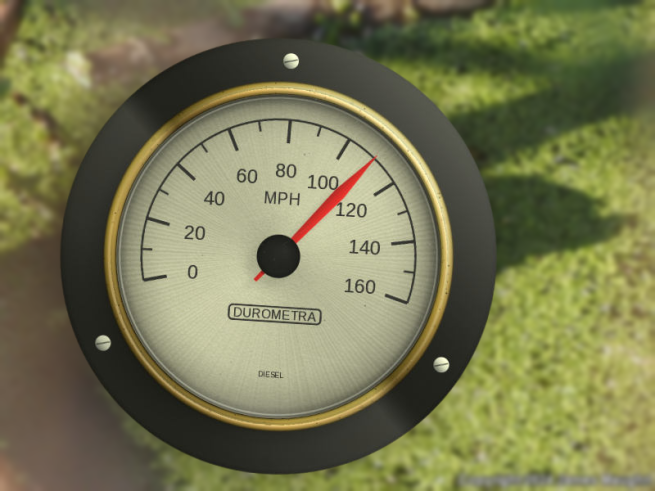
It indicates 110 mph
